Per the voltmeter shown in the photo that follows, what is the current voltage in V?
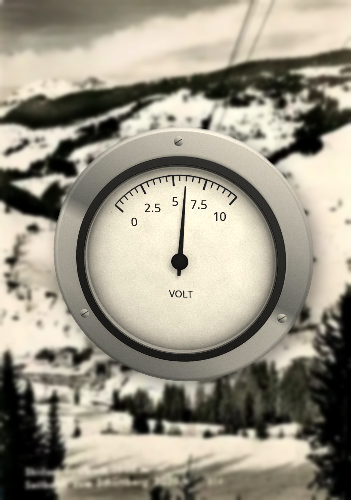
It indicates 6 V
